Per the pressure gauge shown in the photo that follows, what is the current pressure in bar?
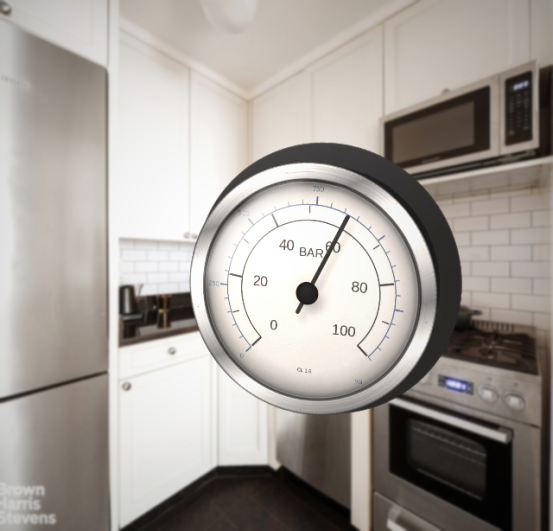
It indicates 60 bar
